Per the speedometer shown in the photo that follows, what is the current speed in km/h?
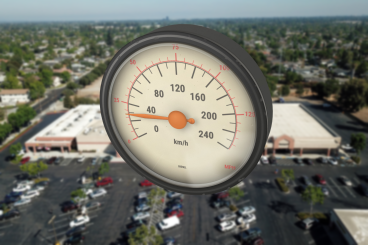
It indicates 30 km/h
